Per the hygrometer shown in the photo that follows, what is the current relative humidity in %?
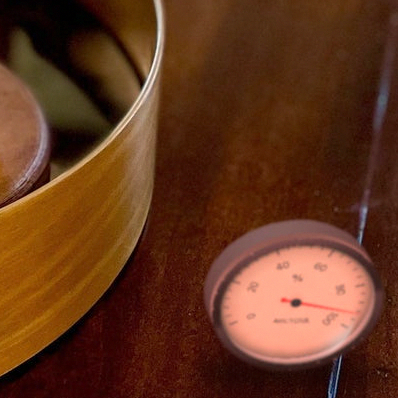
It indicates 92 %
